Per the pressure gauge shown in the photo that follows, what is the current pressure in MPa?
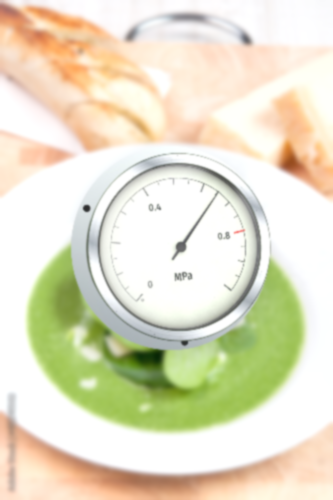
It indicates 0.65 MPa
